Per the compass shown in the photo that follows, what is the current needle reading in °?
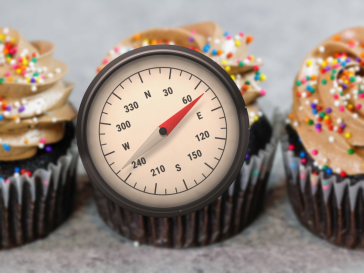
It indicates 70 °
